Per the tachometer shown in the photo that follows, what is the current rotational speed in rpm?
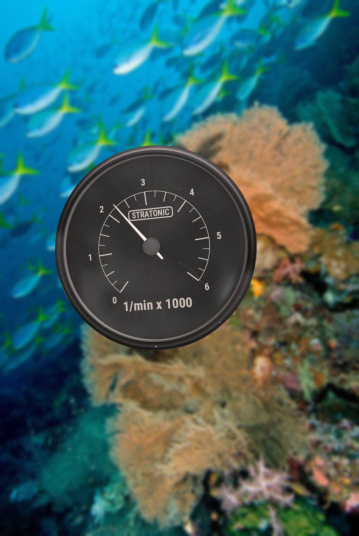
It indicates 2250 rpm
